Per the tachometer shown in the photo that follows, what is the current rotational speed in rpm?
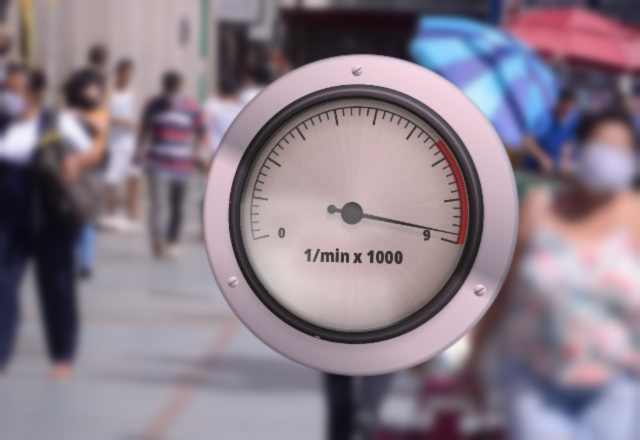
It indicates 8800 rpm
